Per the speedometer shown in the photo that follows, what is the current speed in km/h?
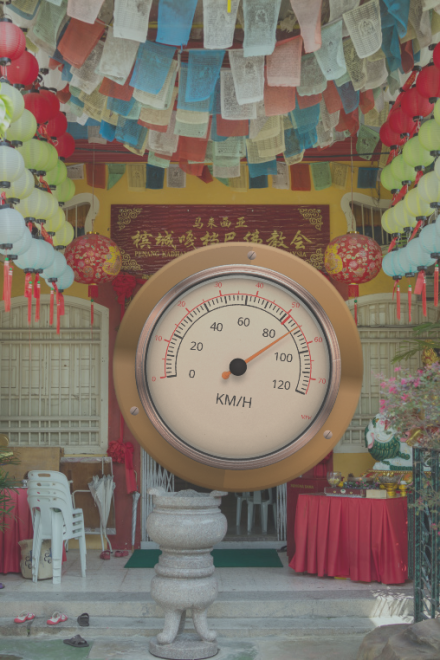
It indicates 88 km/h
